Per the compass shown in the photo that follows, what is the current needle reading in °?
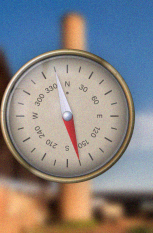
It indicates 165 °
